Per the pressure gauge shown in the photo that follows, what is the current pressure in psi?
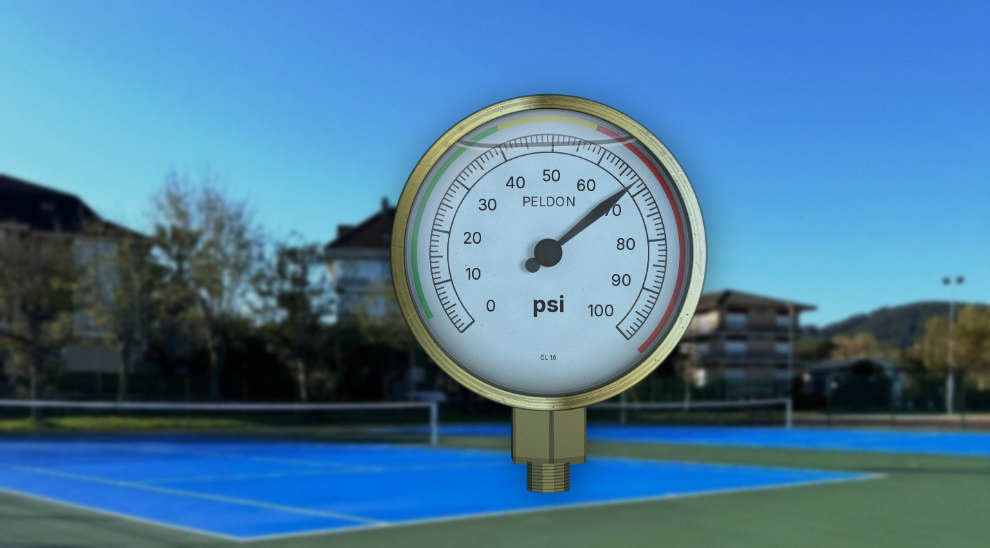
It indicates 68 psi
